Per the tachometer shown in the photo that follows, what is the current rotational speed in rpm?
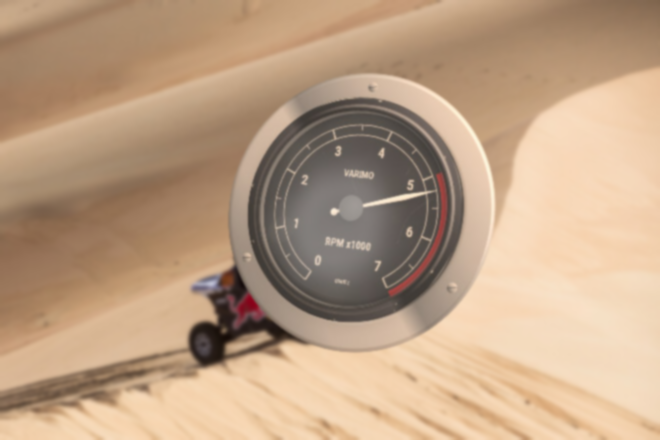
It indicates 5250 rpm
